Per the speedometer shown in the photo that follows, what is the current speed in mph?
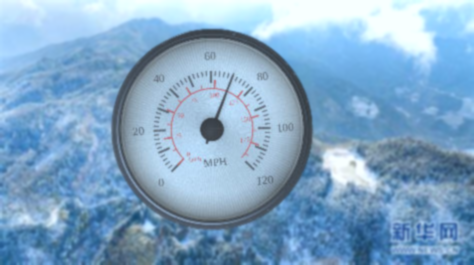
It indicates 70 mph
